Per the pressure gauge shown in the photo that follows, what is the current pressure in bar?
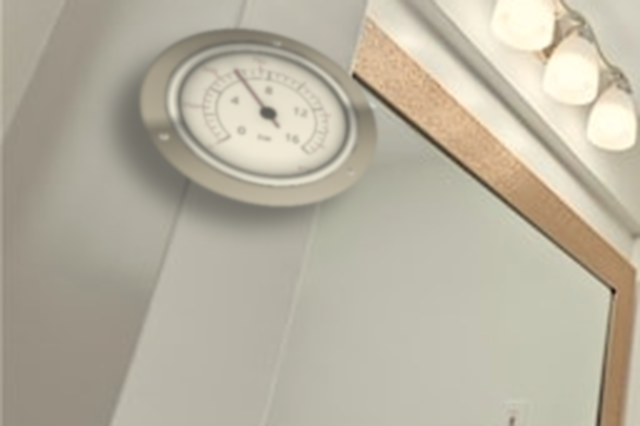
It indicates 6 bar
